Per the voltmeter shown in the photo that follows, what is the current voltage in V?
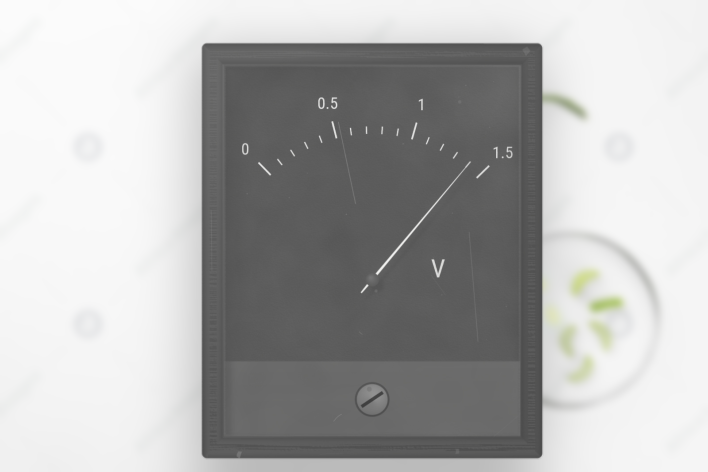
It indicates 1.4 V
